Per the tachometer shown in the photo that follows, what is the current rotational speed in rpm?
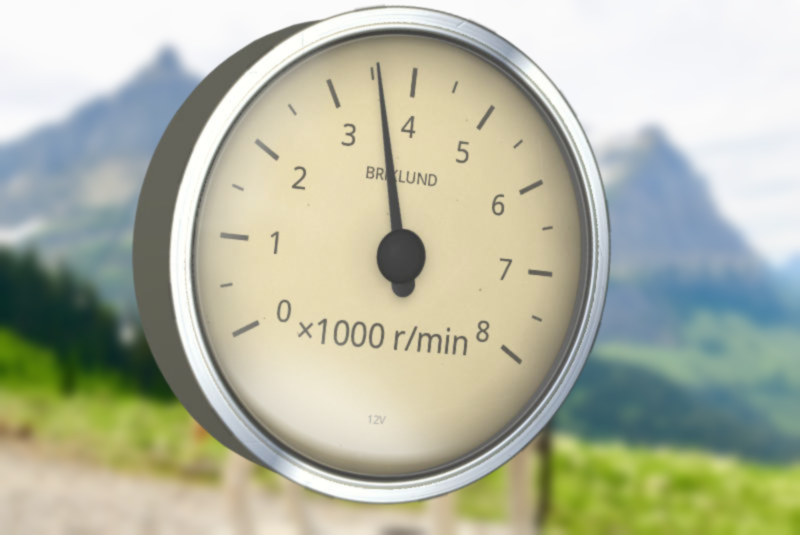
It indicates 3500 rpm
